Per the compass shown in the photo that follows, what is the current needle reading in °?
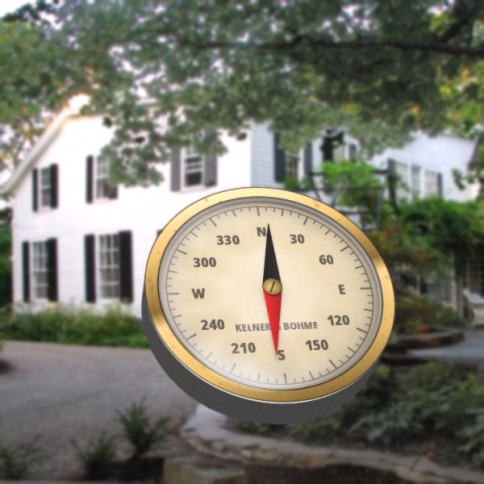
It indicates 185 °
